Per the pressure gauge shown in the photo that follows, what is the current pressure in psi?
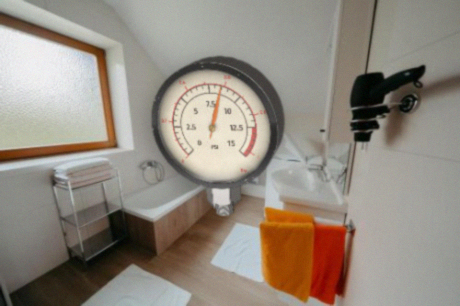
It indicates 8.5 psi
